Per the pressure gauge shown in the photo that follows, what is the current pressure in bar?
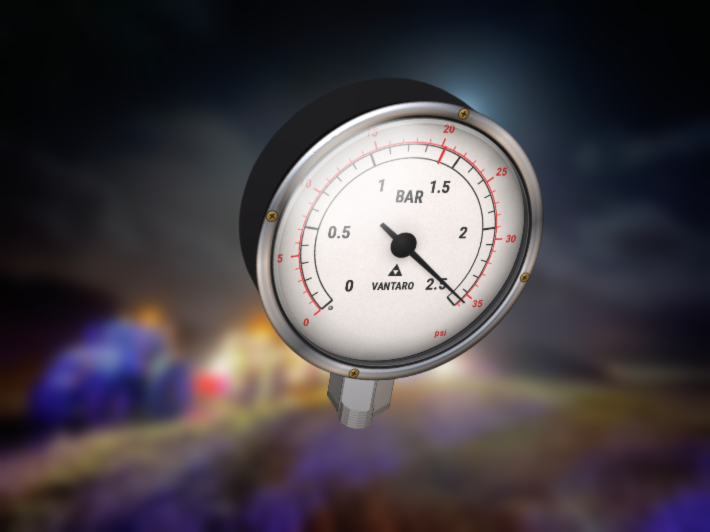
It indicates 2.45 bar
